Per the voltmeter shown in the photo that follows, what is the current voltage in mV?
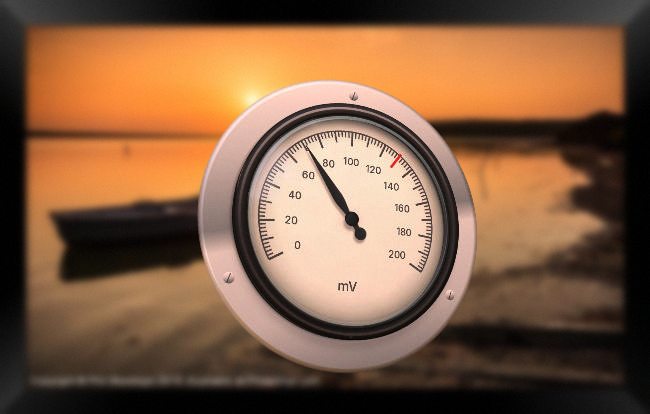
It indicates 70 mV
